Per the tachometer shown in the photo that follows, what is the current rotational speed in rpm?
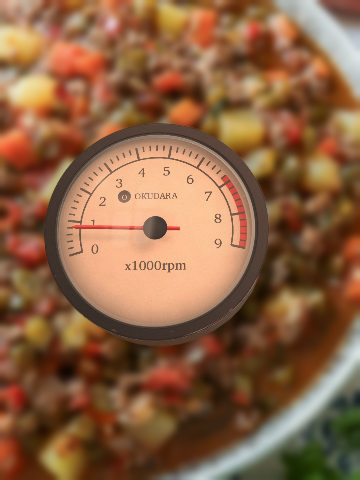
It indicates 800 rpm
